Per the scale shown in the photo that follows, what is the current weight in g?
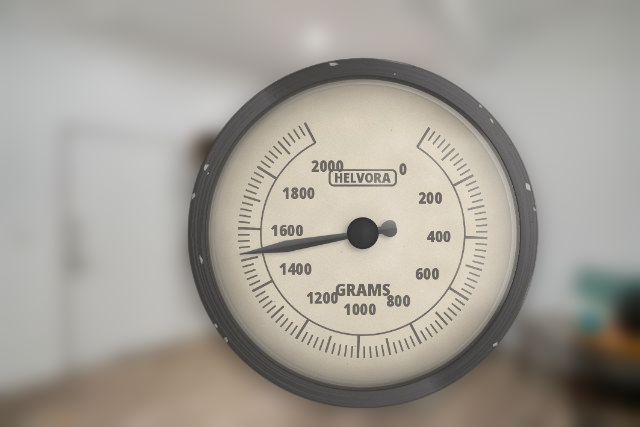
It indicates 1520 g
